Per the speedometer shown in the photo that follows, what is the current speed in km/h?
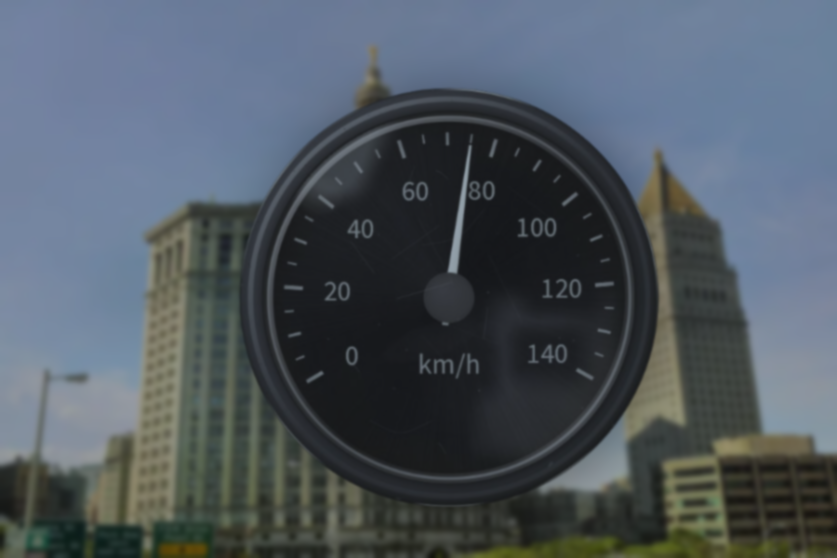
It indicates 75 km/h
